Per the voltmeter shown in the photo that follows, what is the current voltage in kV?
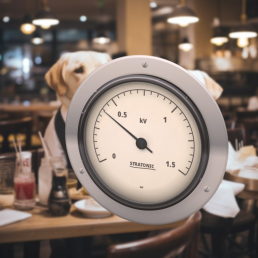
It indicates 0.4 kV
